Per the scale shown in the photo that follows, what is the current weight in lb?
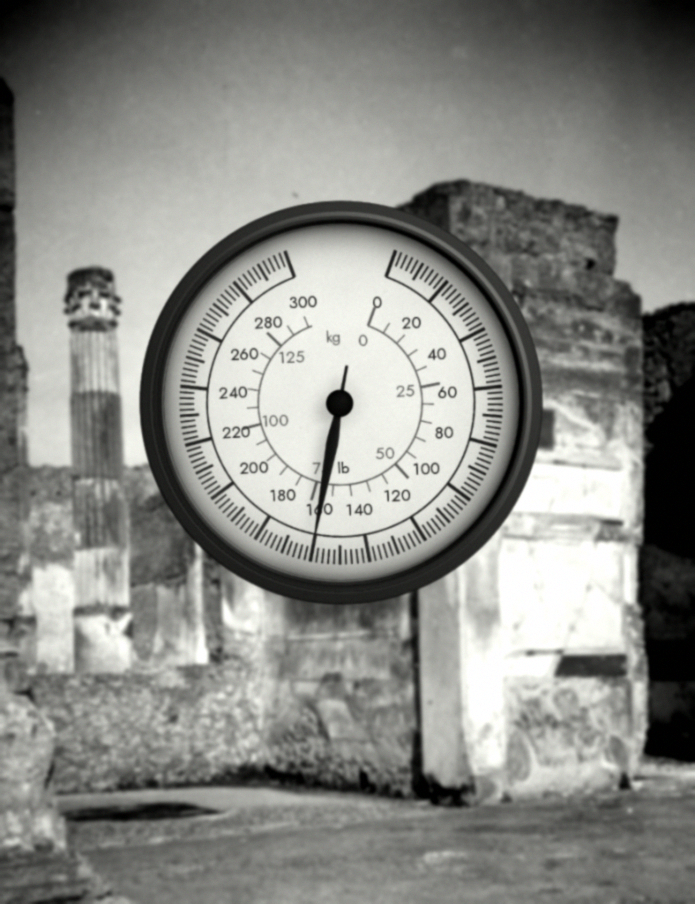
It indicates 160 lb
